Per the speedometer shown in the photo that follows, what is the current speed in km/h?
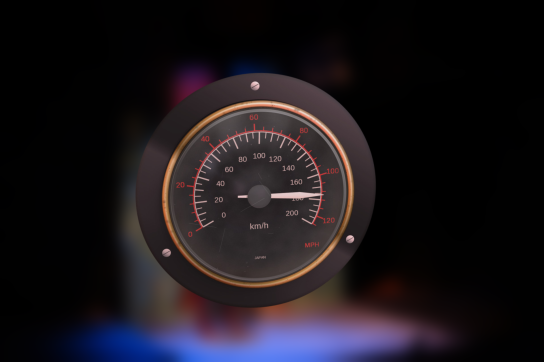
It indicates 175 km/h
